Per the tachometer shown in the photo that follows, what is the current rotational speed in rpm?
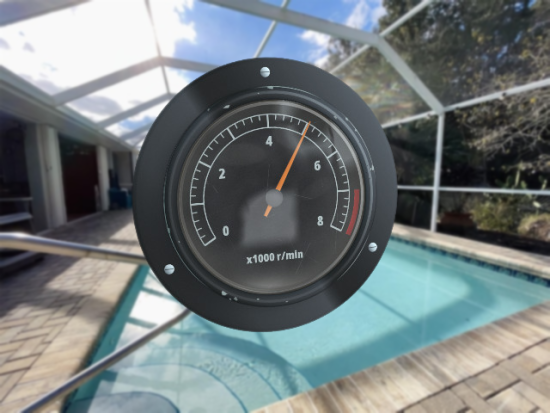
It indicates 5000 rpm
